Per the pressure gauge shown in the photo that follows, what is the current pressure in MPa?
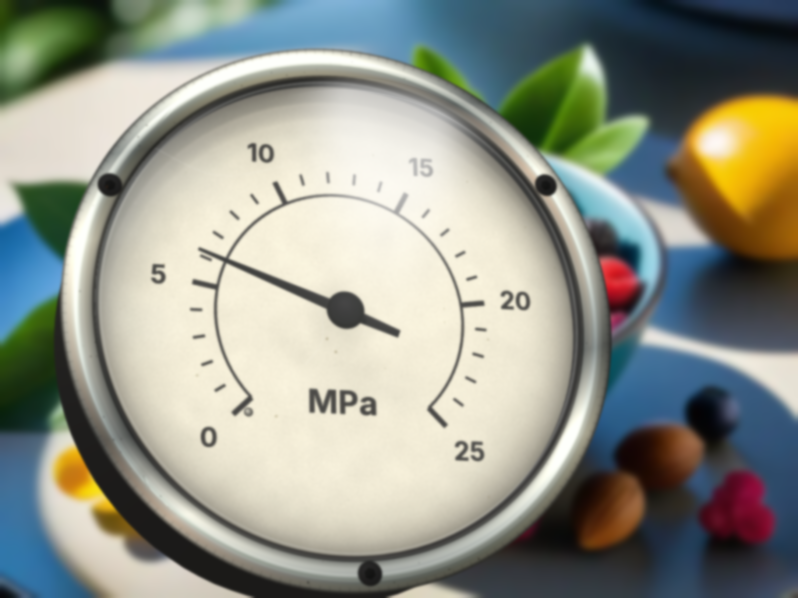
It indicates 6 MPa
